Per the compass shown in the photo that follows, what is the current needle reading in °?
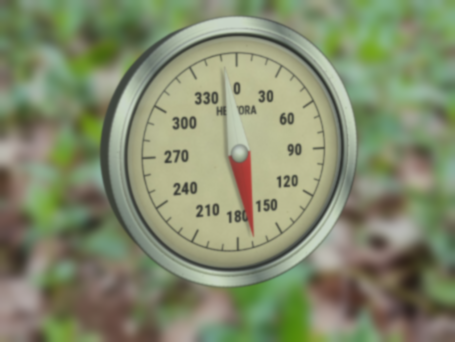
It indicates 170 °
